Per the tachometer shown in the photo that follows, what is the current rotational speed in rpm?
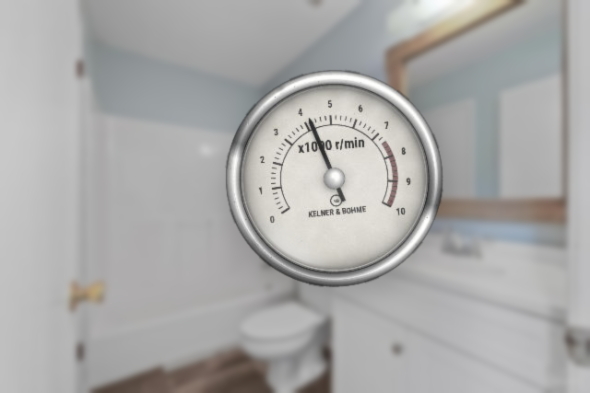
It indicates 4200 rpm
